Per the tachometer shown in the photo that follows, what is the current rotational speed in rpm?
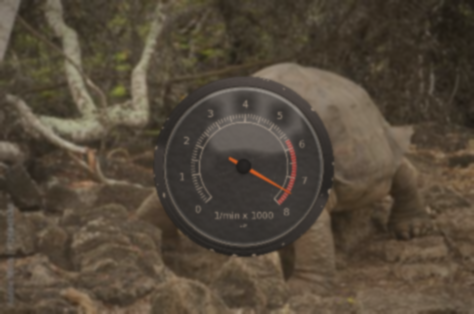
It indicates 7500 rpm
